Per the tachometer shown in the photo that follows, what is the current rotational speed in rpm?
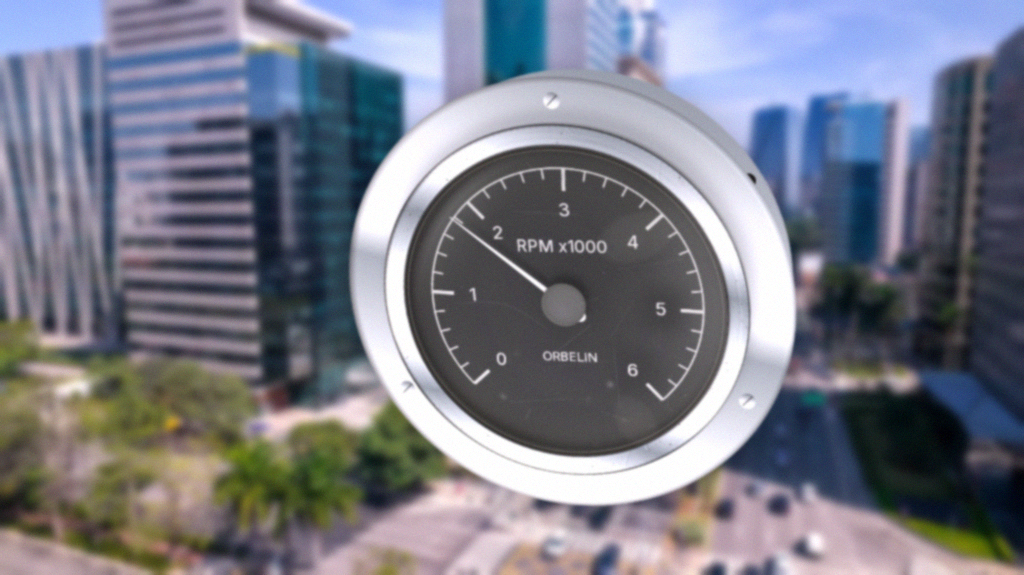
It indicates 1800 rpm
